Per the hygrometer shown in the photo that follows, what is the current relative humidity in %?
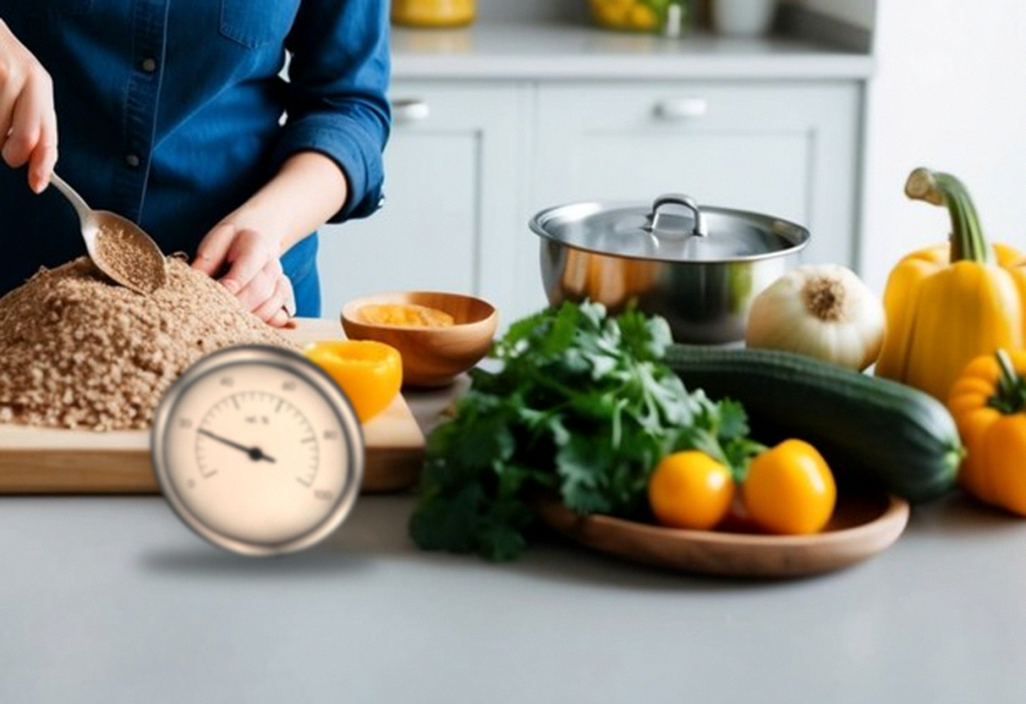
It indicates 20 %
